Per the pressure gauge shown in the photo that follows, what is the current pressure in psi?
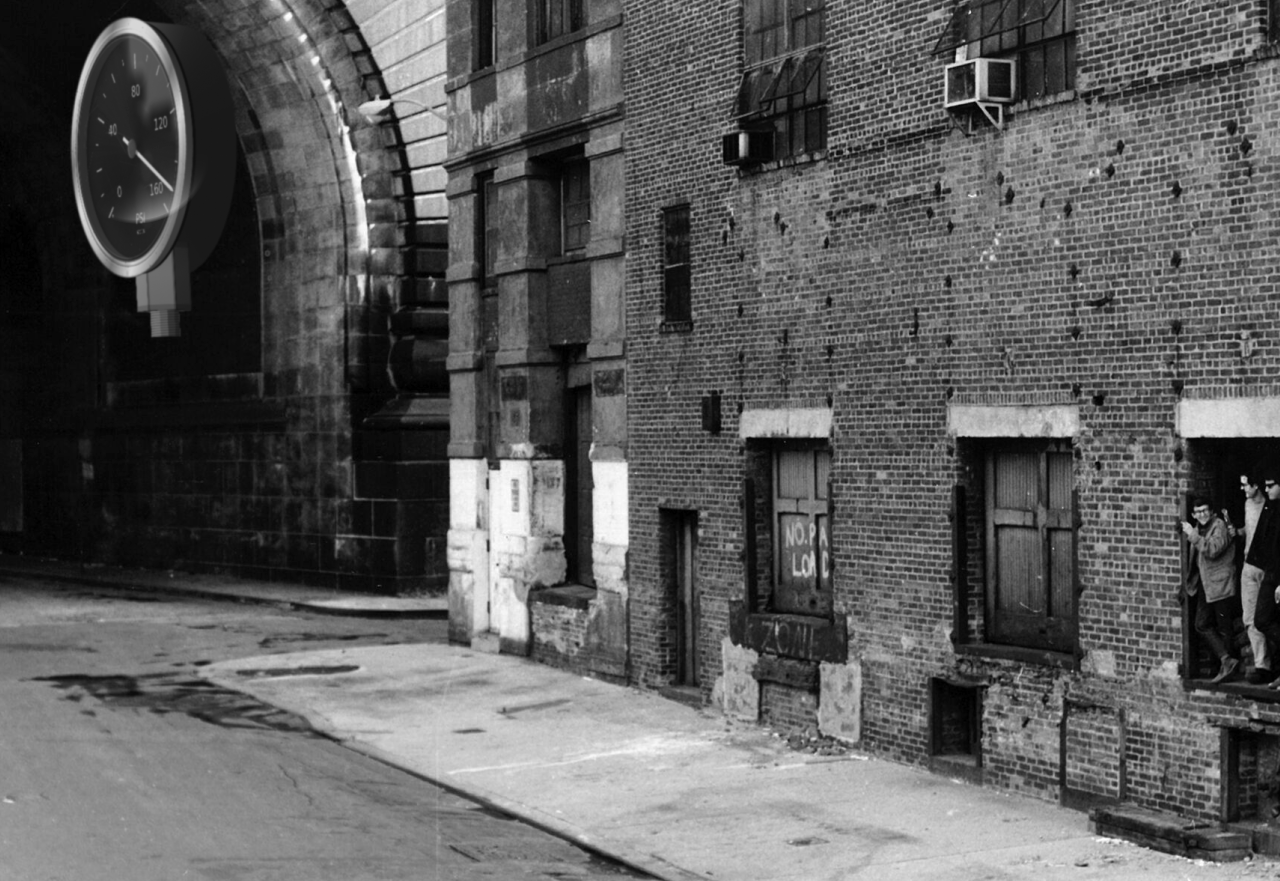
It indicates 150 psi
